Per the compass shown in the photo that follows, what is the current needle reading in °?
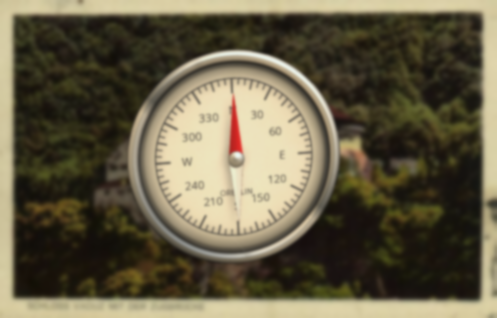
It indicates 0 °
